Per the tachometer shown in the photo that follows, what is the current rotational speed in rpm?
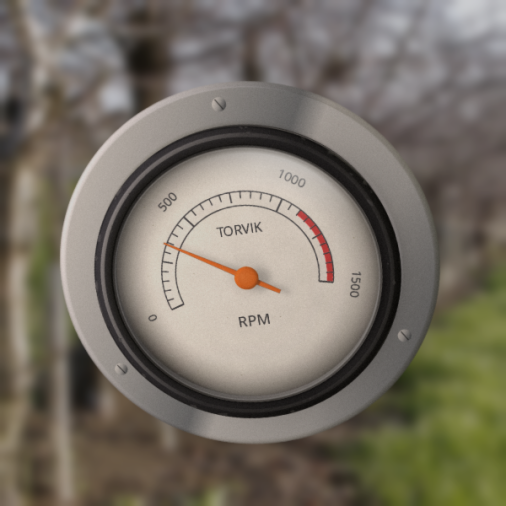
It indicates 350 rpm
